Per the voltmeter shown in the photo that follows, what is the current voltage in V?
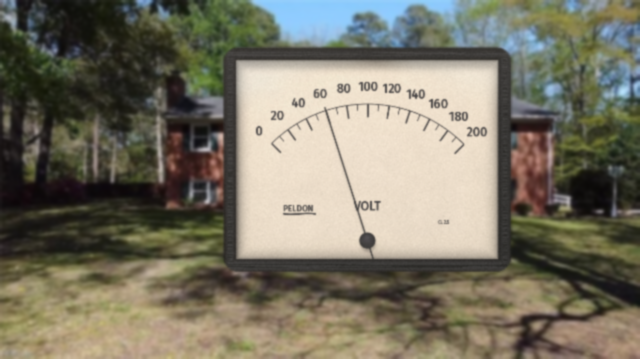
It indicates 60 V
